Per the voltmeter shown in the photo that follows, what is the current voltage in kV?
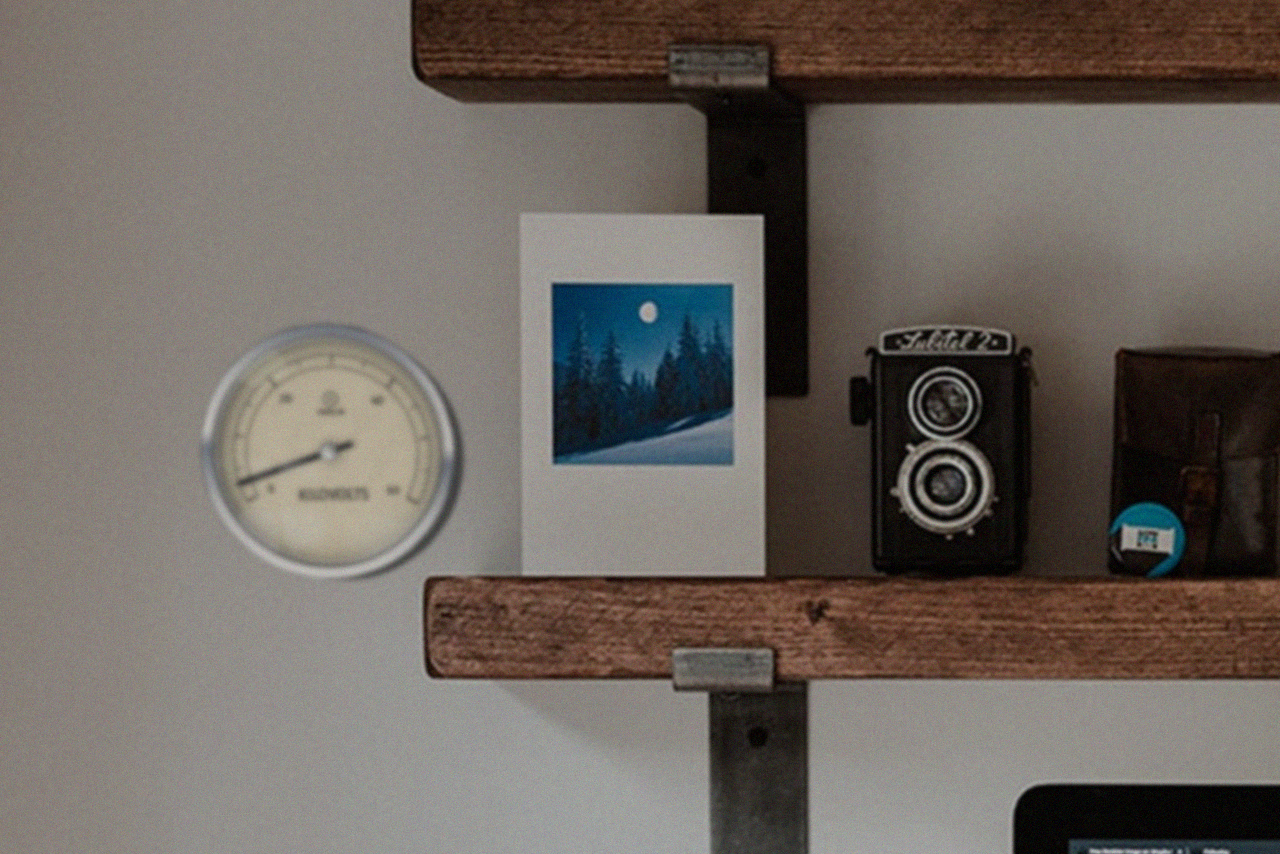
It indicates 2.5 kV
